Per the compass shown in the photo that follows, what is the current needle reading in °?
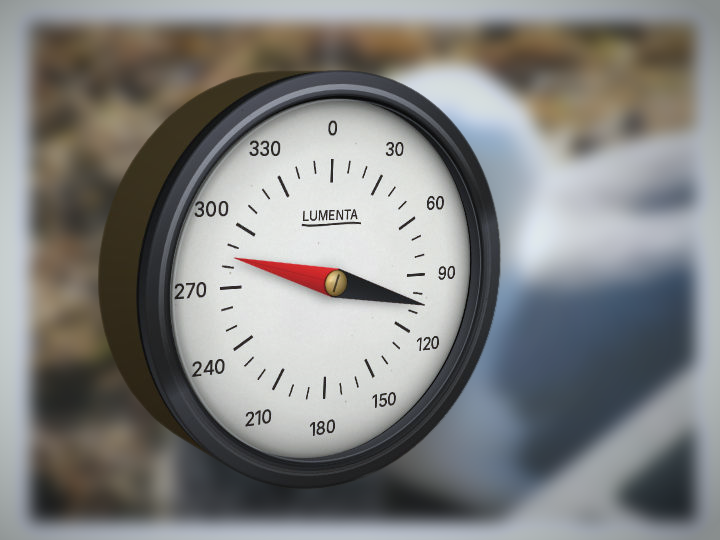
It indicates 285 °
